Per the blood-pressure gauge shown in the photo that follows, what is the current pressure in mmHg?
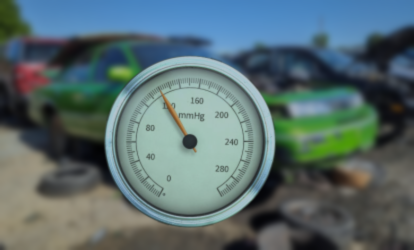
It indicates 120 mmHg
